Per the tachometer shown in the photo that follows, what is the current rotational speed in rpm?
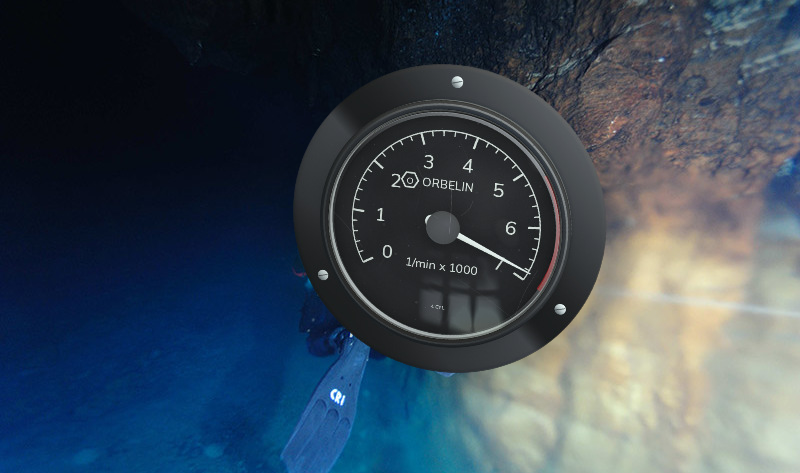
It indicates 6800 rpm
